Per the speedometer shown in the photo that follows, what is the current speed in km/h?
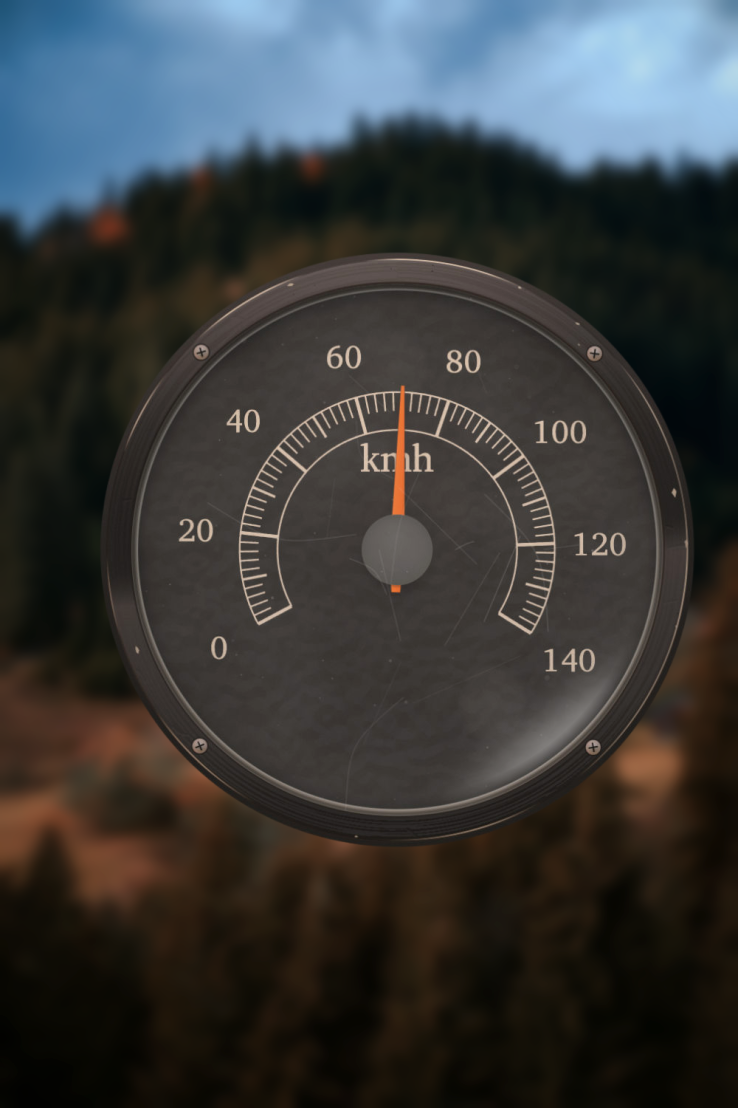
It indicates 70 km/h
